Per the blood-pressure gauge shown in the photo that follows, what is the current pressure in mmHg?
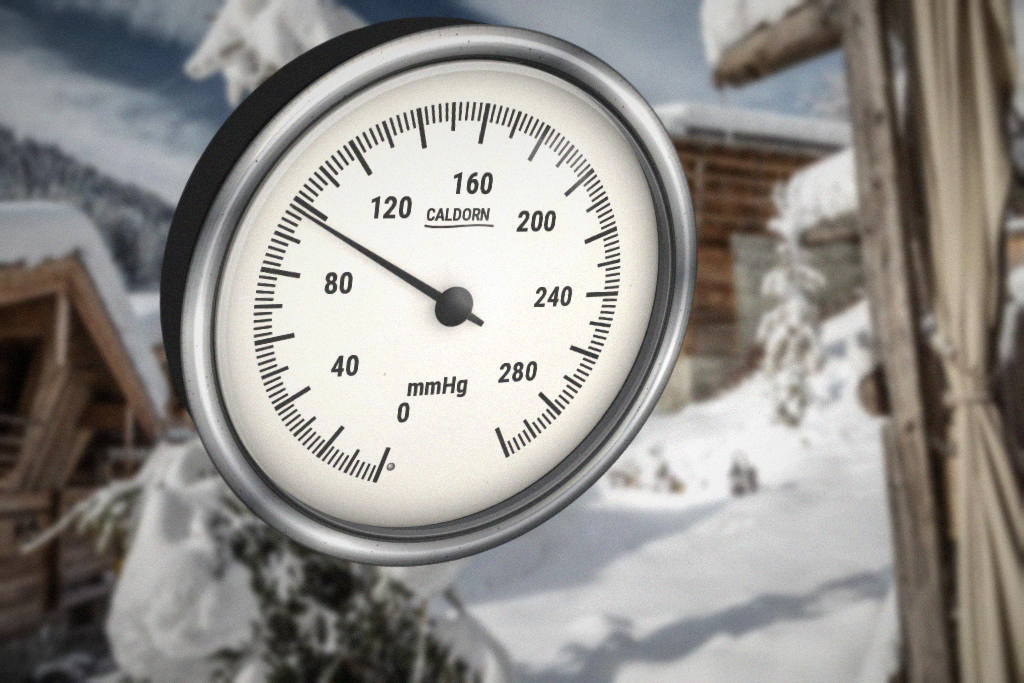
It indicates 98 mmHg
